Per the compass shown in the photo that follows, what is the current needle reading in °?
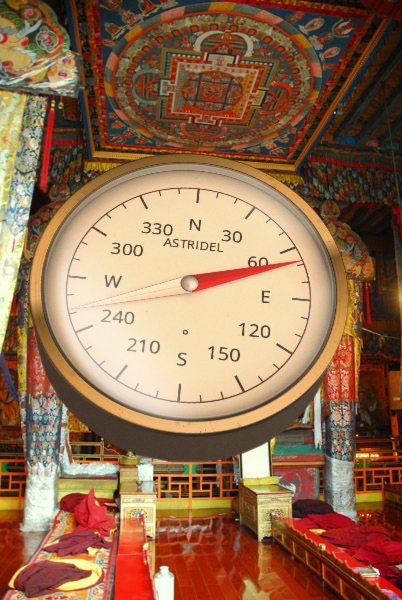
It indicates 70 °
